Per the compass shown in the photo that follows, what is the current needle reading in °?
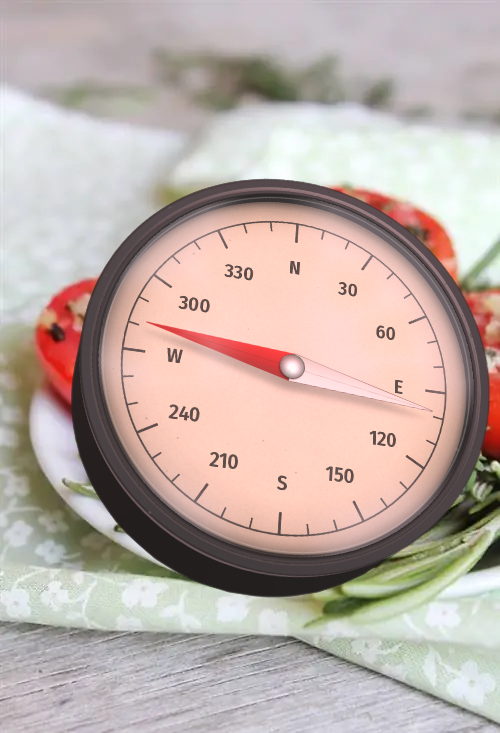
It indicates 280 °
